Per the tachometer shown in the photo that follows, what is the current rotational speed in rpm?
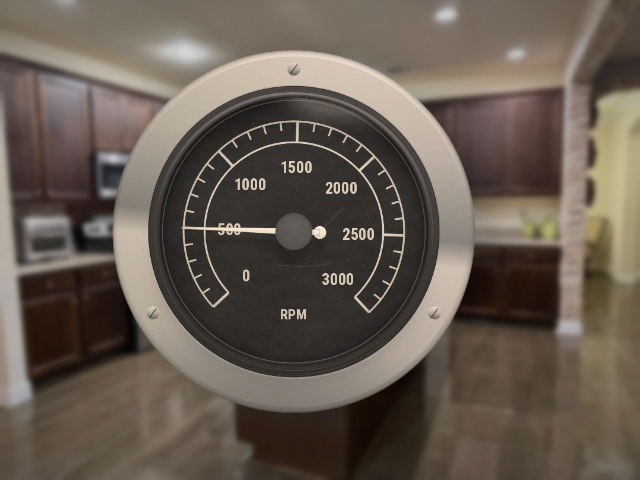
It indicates 500 rpm
